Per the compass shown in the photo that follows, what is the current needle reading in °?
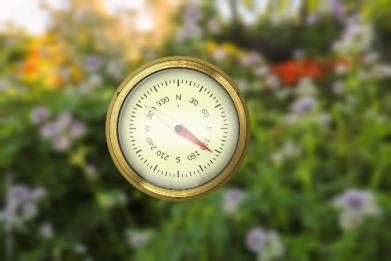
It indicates 125 °
